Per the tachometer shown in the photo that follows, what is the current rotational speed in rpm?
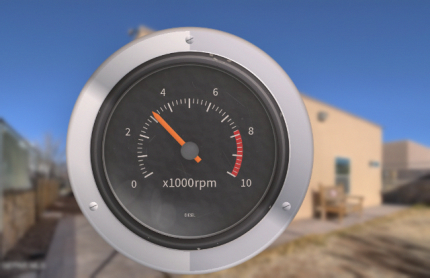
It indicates 3200 rpm
